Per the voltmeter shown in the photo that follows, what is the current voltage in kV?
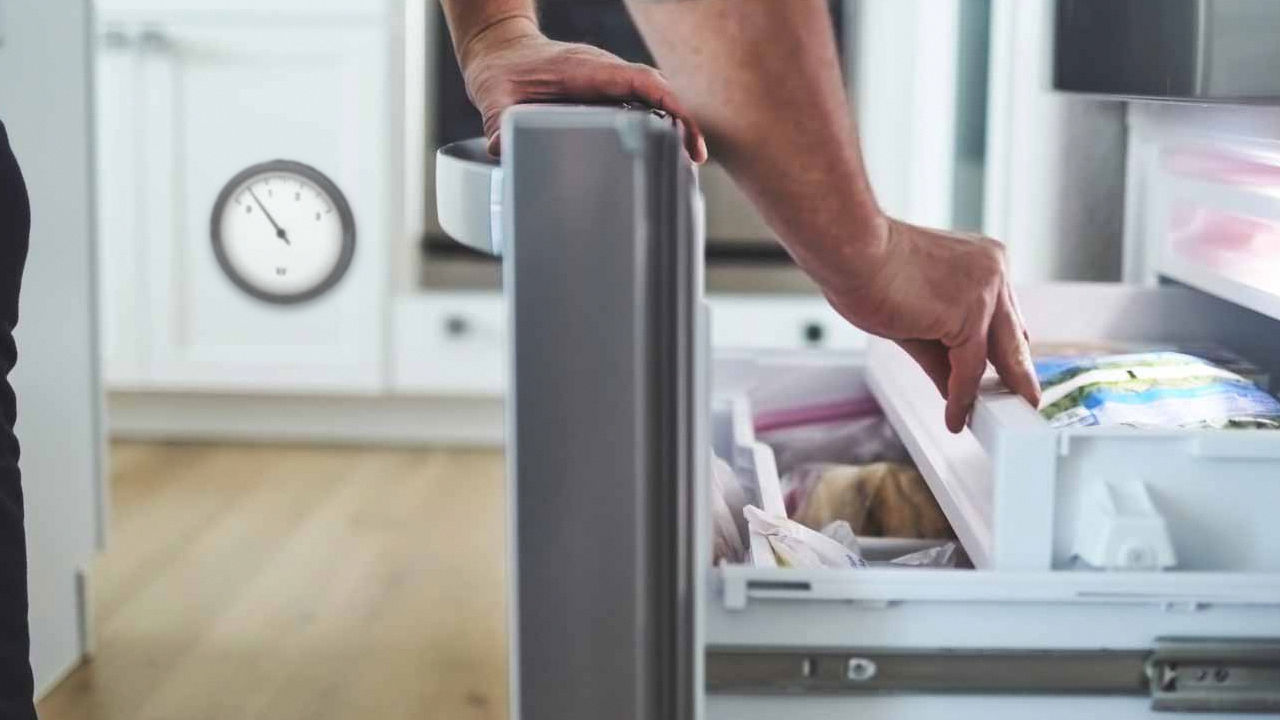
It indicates 0.5 kV
